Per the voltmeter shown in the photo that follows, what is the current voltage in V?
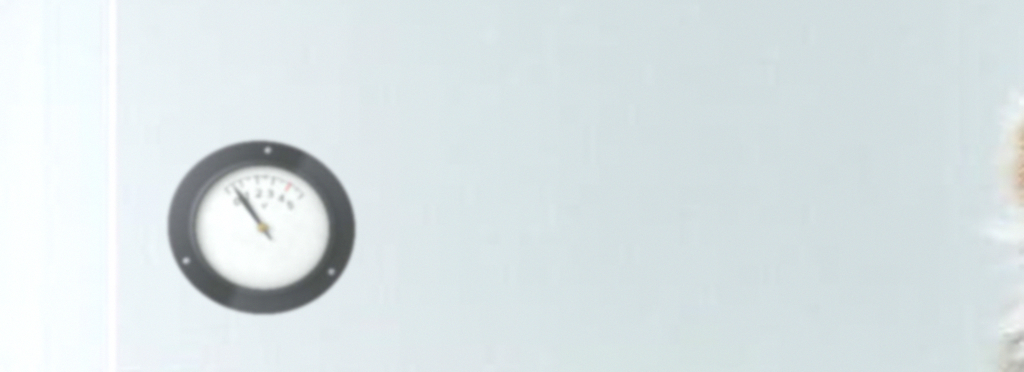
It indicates 0.5 V
